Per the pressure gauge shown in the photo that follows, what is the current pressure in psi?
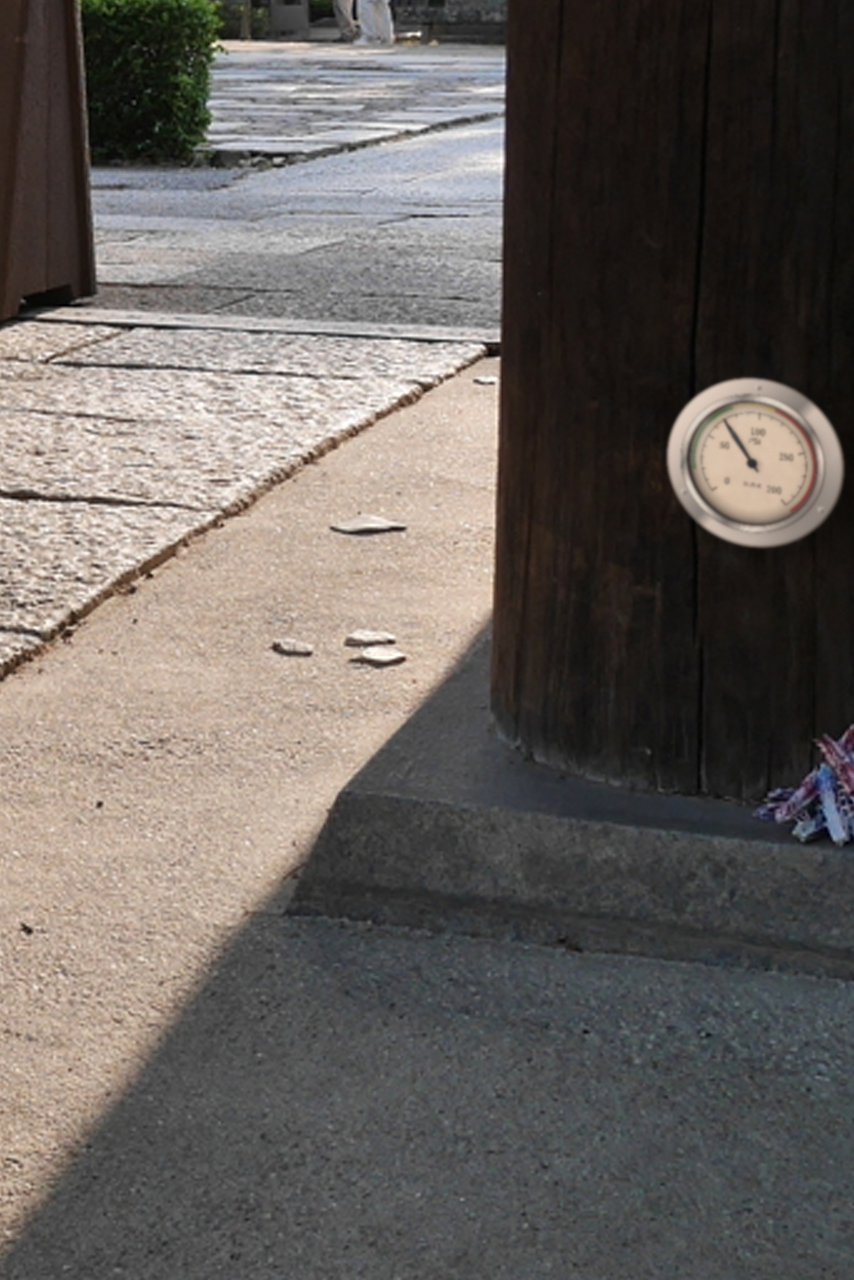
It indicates 70 psi
